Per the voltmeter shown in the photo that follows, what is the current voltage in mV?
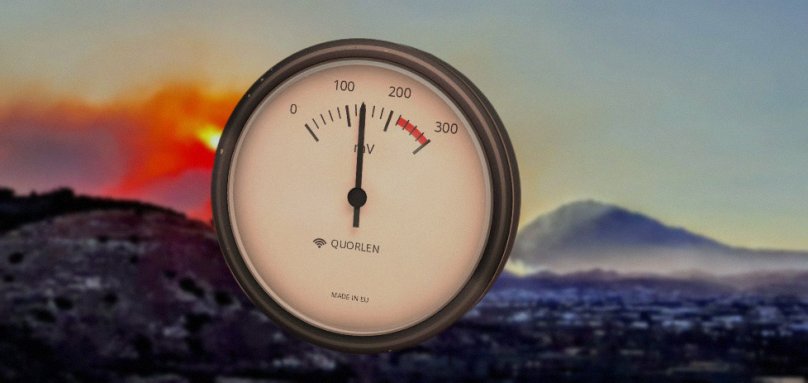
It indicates 140 mV
